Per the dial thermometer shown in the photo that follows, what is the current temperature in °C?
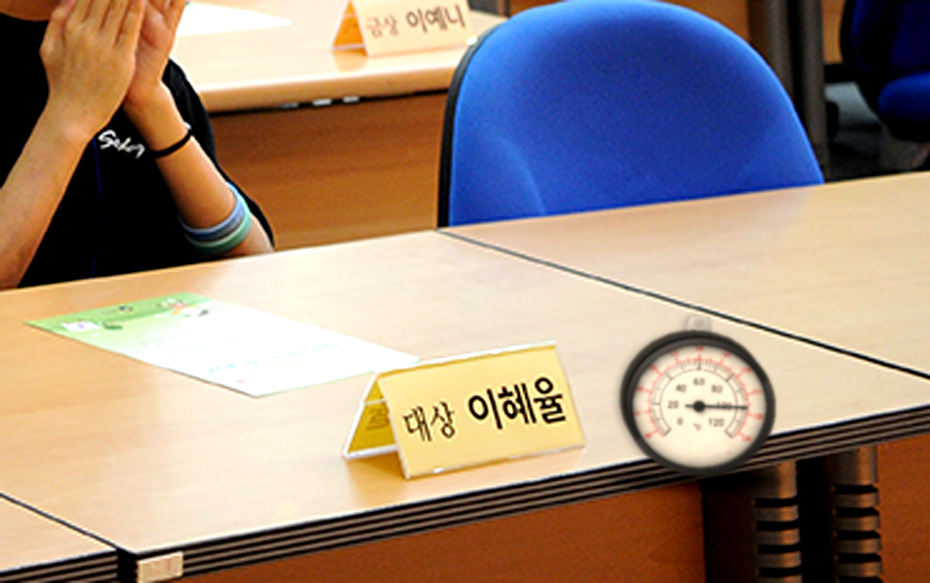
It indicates 100 °C
